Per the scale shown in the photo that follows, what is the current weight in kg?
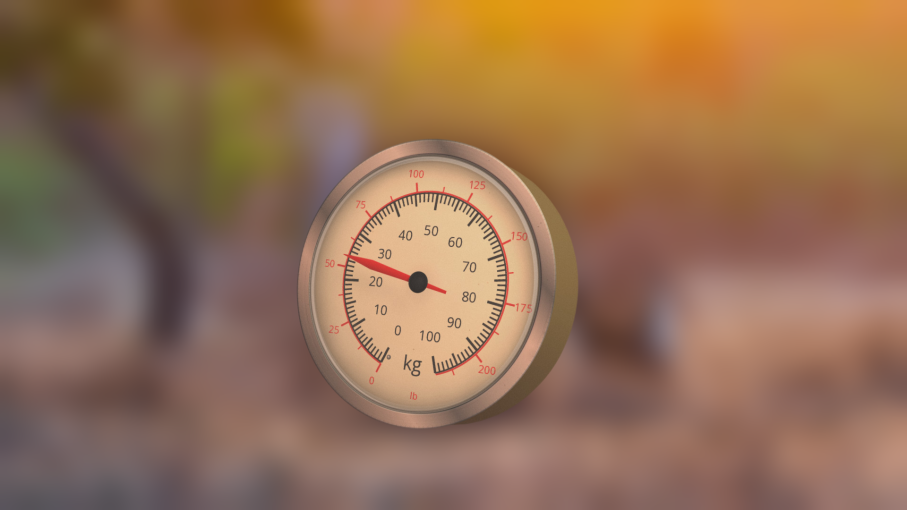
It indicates 25 kg
